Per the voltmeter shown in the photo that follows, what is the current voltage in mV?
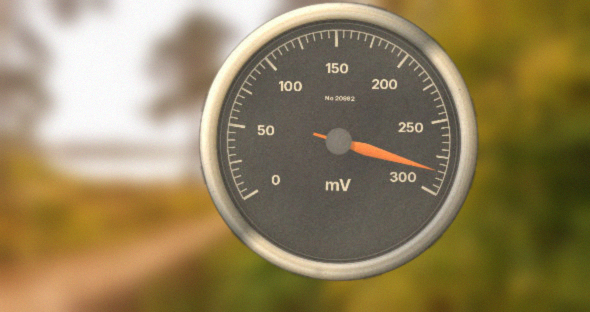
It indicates 285 mV
